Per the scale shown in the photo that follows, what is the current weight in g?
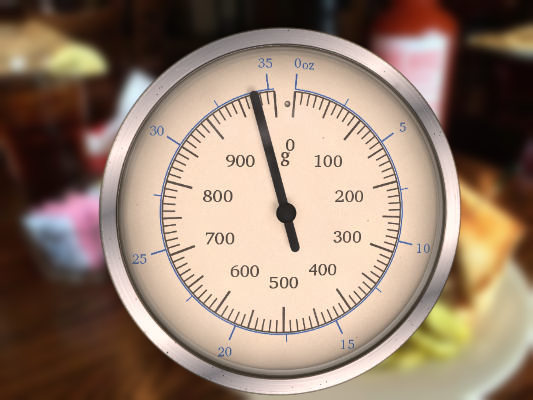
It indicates 970 g
